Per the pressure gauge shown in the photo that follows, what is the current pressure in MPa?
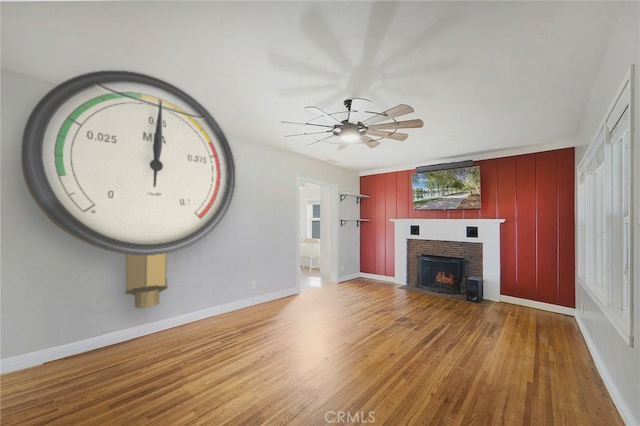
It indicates 0.05 MPa
